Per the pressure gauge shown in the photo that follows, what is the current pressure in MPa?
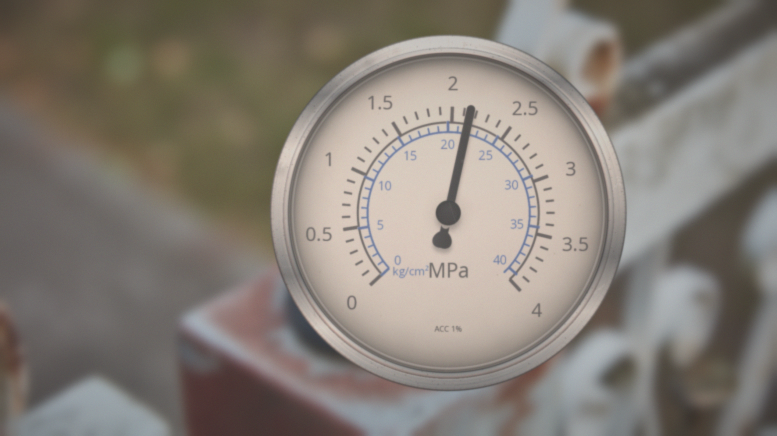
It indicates 2.15 MPa
